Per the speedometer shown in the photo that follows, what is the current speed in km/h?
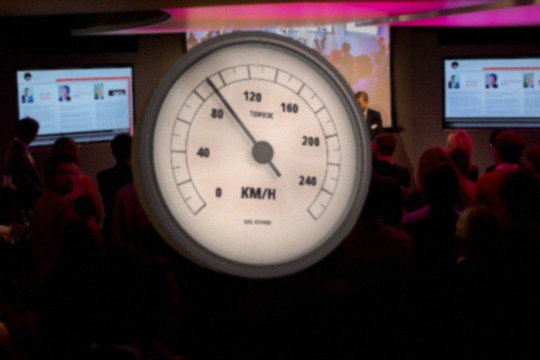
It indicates 90 km/h
